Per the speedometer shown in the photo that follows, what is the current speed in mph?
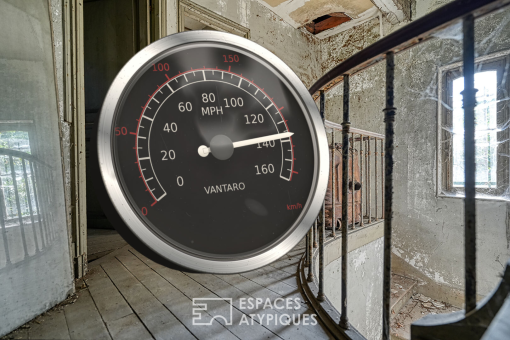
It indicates 137.5 mph
